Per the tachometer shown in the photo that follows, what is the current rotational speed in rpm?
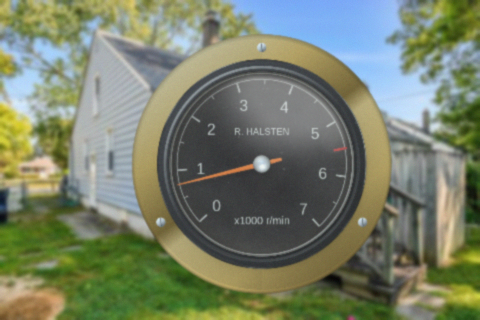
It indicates 750 rpm
